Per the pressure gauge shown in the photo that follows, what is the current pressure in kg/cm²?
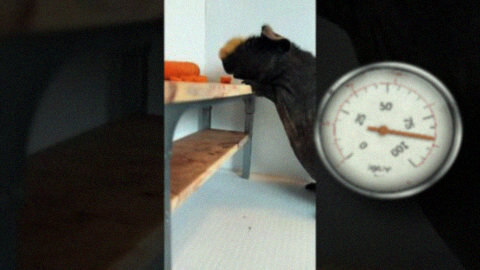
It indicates 85 kg/cm²
